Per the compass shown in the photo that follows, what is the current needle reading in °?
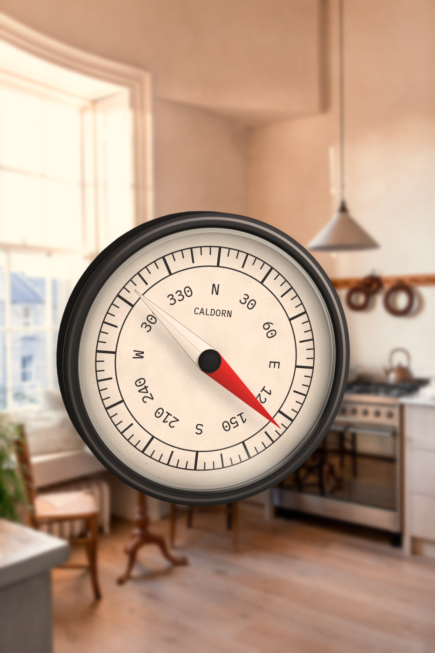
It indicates 127.5 °
